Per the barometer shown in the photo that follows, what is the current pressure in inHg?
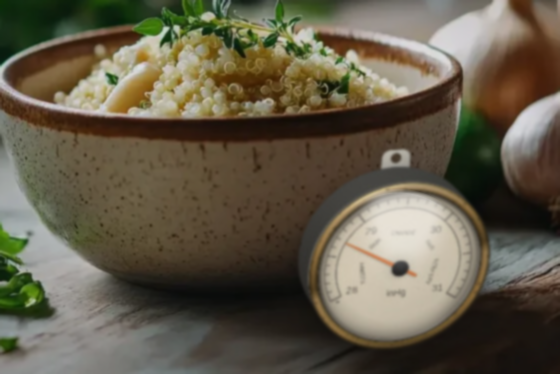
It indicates 28.7 inHg
